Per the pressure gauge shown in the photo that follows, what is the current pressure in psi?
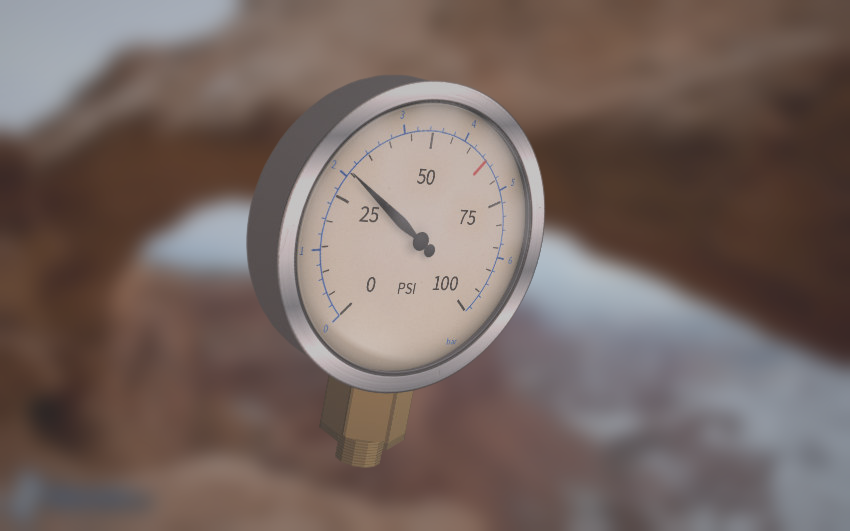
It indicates 30 psi
